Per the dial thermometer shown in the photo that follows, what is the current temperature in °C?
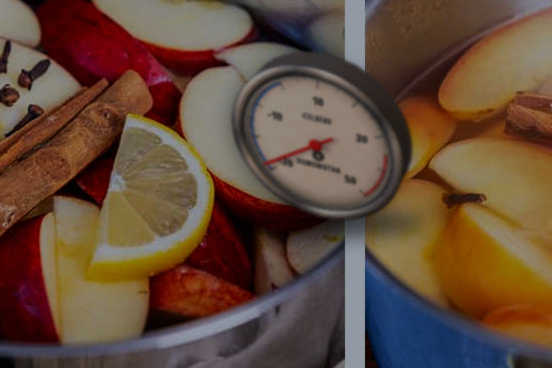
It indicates -27.5 °C
